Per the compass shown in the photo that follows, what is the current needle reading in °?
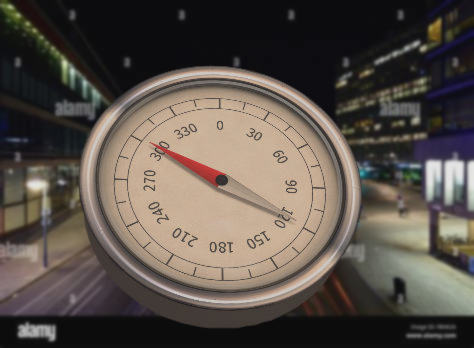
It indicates 300 °
